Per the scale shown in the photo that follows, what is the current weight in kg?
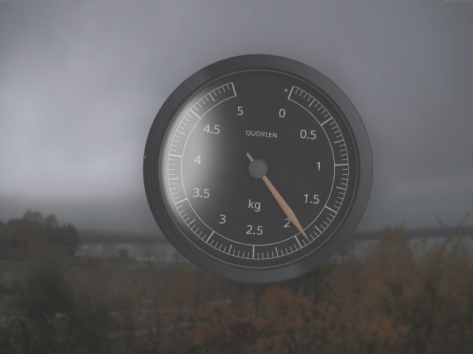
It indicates 1.9 kg
